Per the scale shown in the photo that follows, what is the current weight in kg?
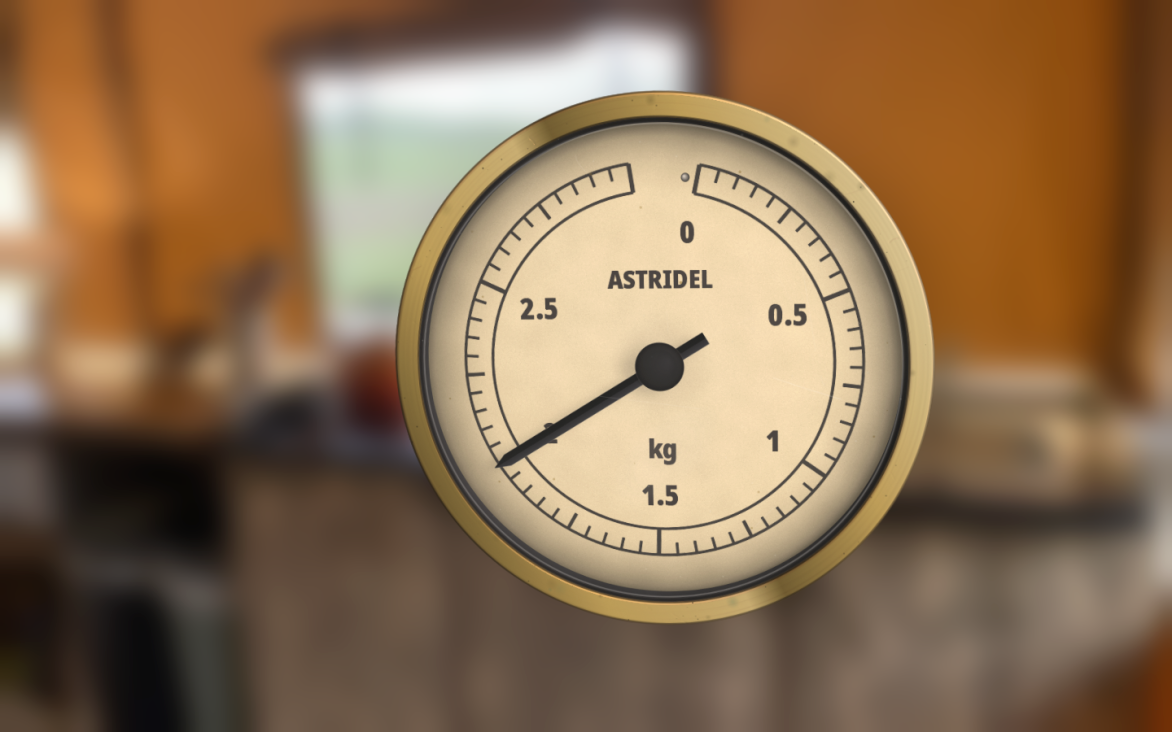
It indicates 2 kg
